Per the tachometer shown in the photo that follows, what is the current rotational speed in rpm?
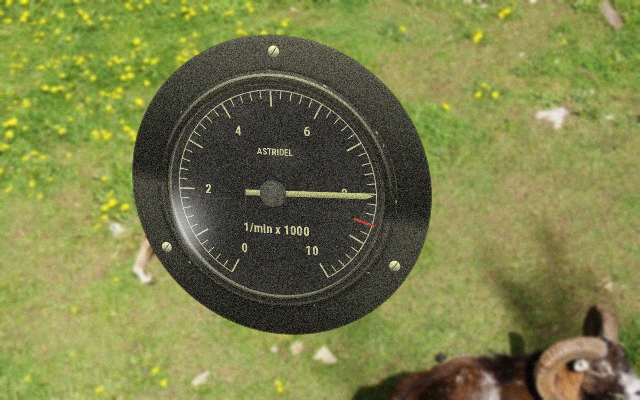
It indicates 8000 rpm
